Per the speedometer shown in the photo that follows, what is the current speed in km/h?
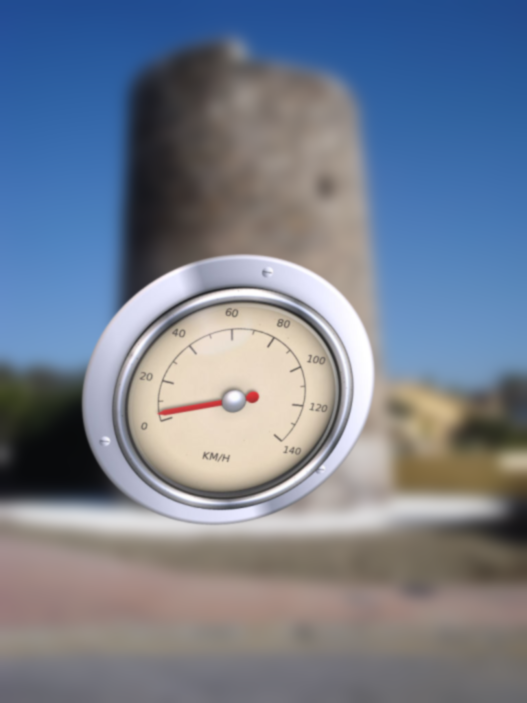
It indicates 5 km/h
